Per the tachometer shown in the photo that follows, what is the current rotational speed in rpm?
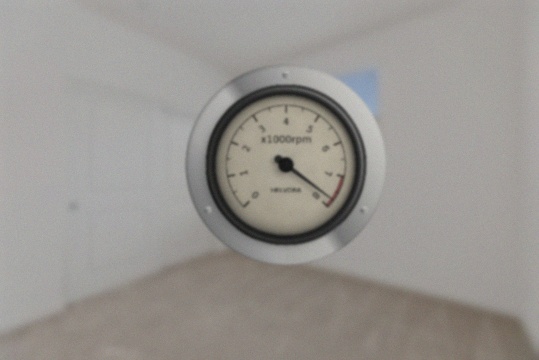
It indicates 7750 rpm
